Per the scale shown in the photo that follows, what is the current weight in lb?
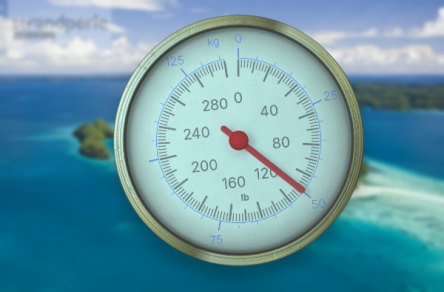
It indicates 110 lb
